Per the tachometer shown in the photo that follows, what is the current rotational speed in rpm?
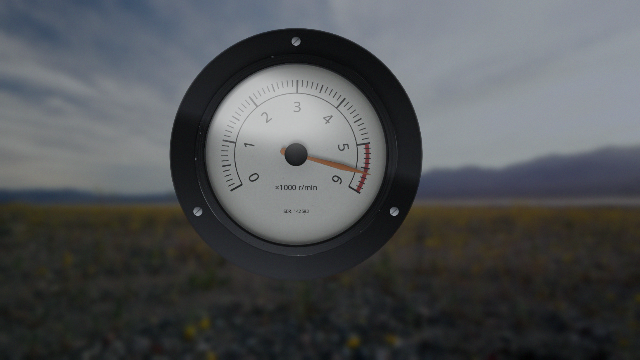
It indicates 5600 rpm
